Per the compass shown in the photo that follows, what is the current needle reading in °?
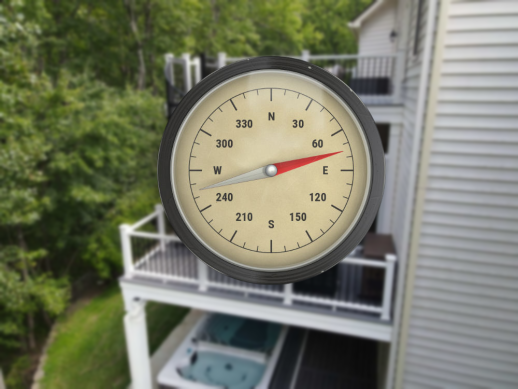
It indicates 75 °
